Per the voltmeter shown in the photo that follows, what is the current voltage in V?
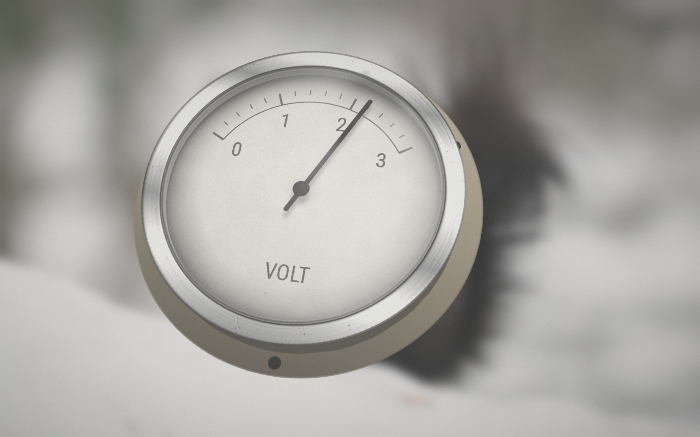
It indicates 2.2 V
